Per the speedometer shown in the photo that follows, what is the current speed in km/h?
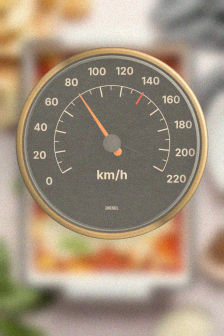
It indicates 80 km/h
